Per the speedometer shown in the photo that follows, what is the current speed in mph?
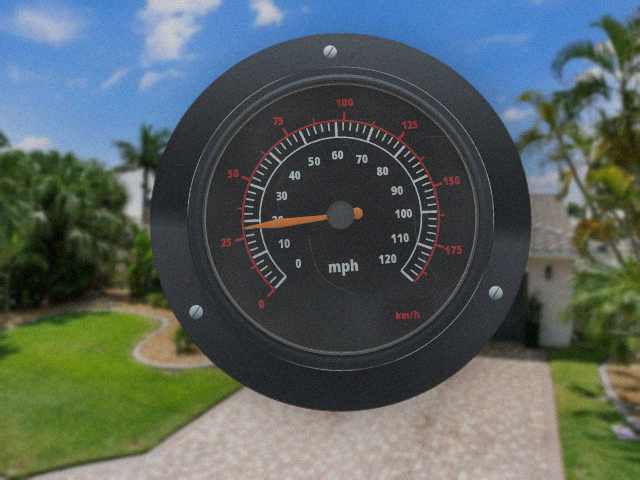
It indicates 18 mph
